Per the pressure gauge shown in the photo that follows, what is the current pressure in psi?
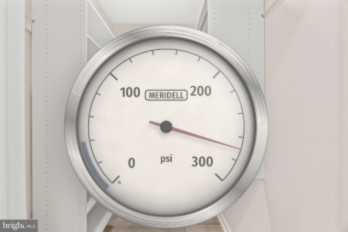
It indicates 270 psi
